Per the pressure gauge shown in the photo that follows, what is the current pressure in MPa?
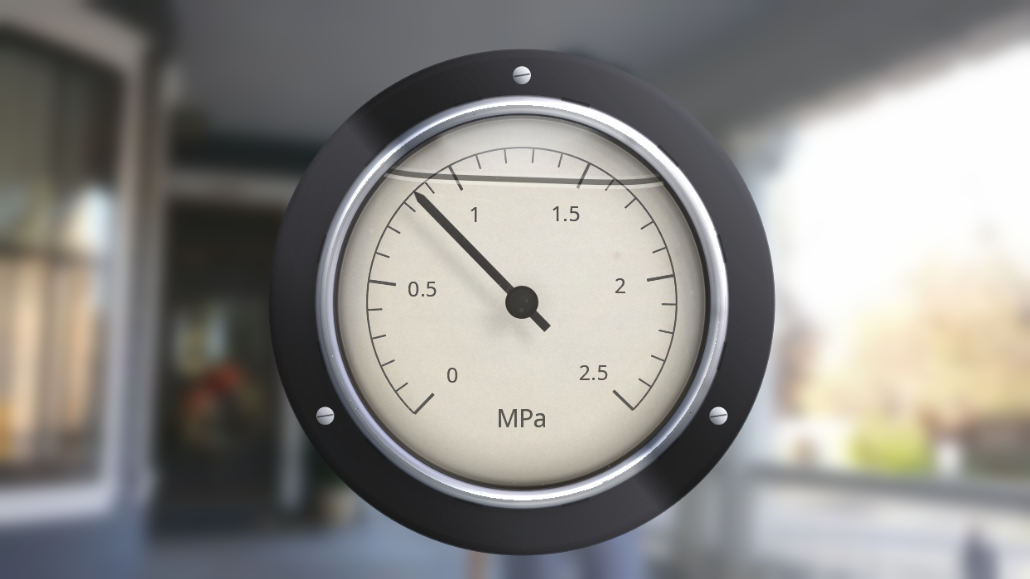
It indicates 0.85 MPa
